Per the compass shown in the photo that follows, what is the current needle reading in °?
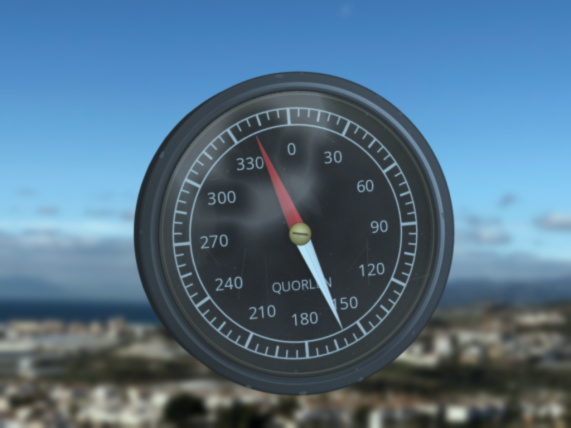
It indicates 340 °
